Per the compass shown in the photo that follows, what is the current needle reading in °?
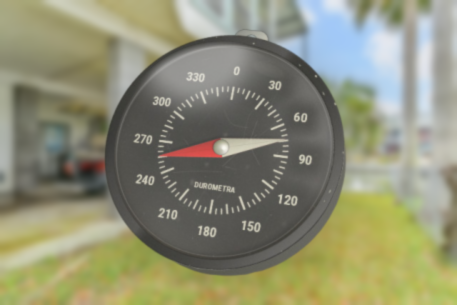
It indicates 255 °
